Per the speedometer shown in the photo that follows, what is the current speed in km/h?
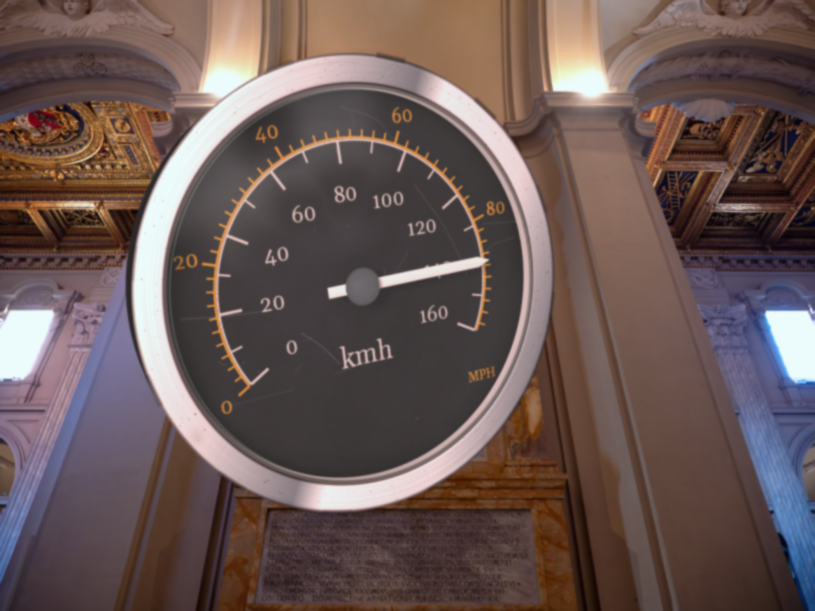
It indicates 140 km/h
